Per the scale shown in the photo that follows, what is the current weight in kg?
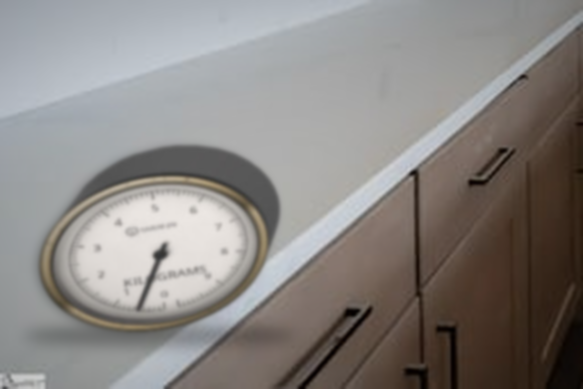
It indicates 0.5 kg
